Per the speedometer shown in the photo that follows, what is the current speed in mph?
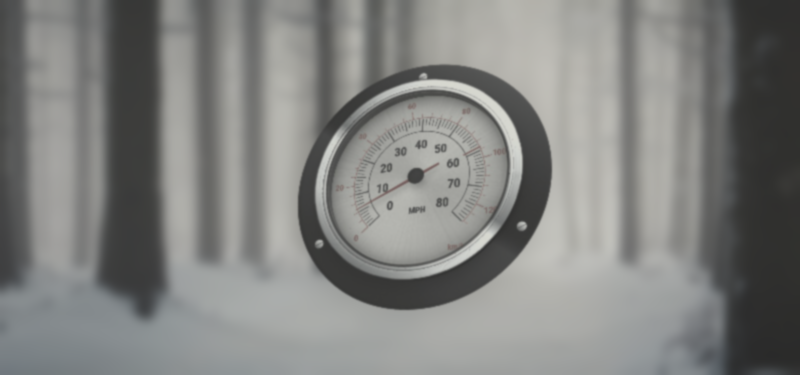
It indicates 5 mph
